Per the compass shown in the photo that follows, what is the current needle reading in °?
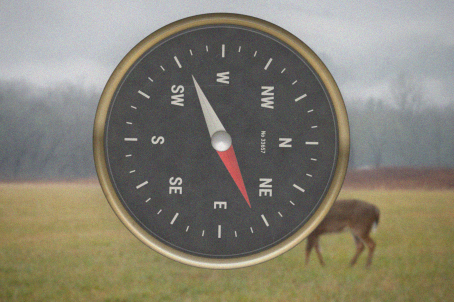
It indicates 65 °
